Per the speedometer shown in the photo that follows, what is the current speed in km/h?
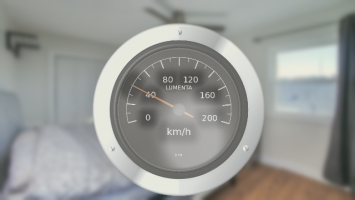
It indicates 40 km/h
